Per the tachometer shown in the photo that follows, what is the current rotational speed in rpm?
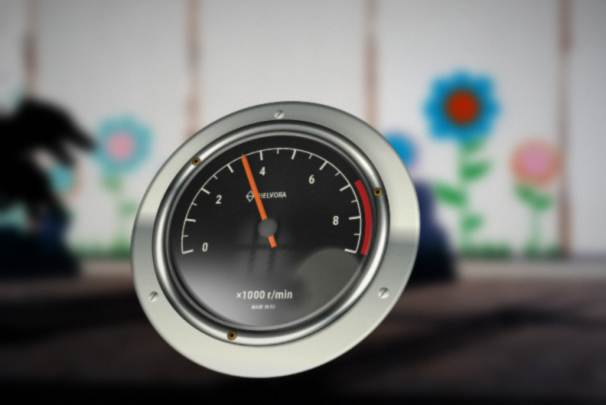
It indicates 3500 rpm
